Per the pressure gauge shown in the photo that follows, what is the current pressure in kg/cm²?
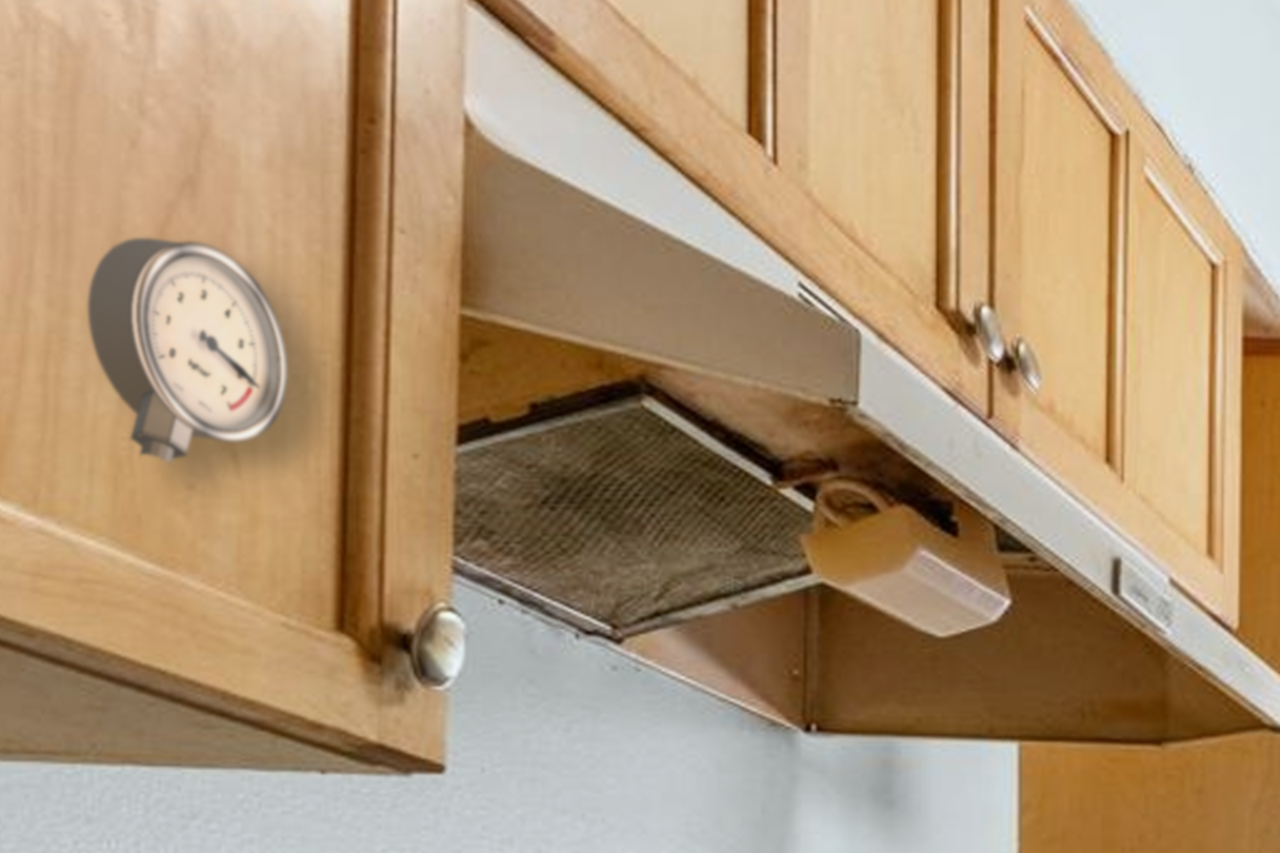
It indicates 6 kg/cm²
